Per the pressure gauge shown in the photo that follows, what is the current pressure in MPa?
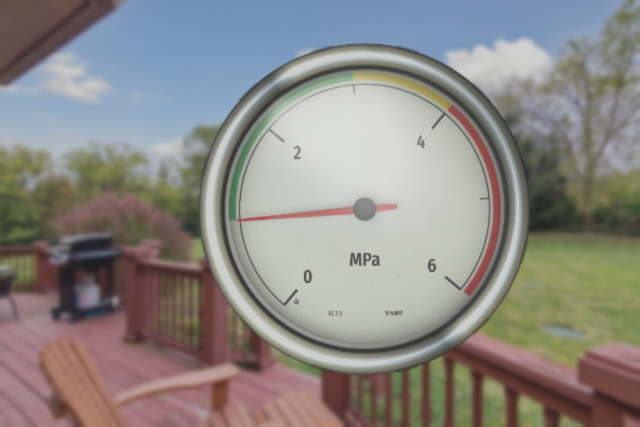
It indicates 1 MPa
